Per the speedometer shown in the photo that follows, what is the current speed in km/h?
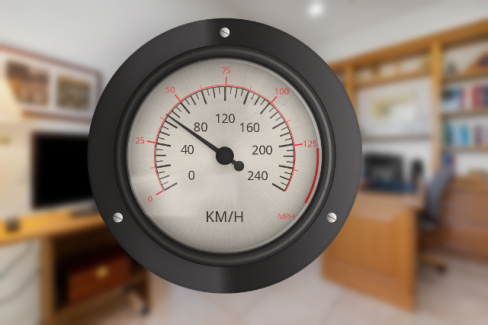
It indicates 65 km/h
